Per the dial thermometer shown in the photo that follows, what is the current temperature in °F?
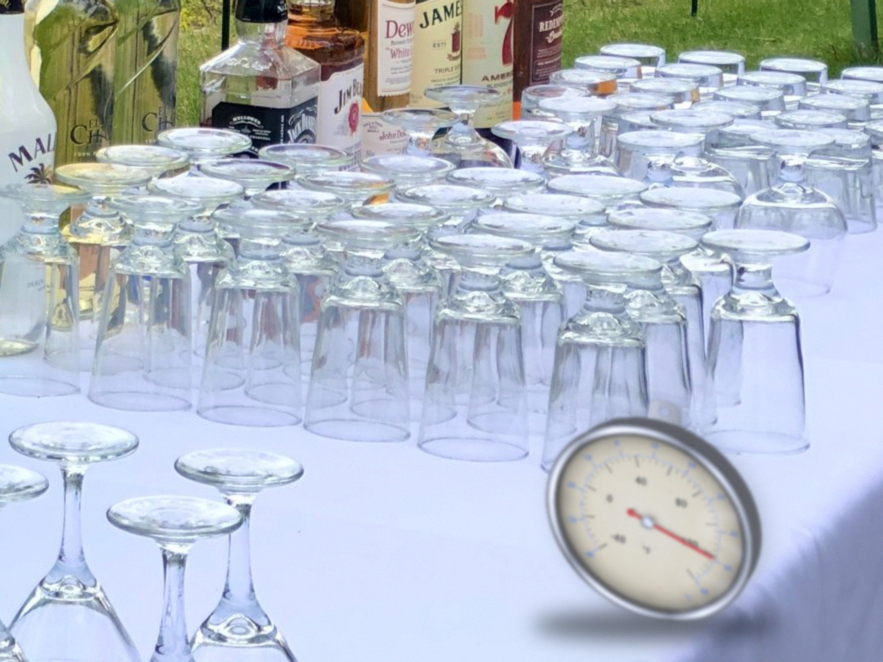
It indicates 120 °F
